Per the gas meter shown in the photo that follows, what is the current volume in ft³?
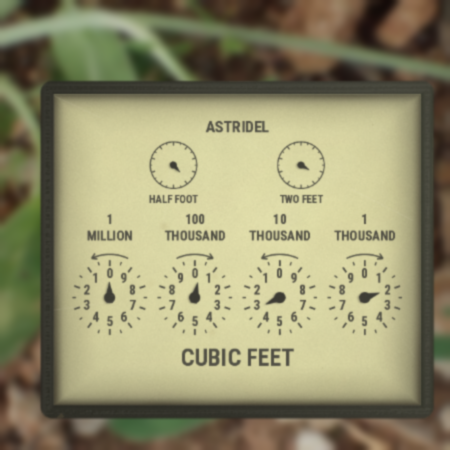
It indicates 3200 ft³
